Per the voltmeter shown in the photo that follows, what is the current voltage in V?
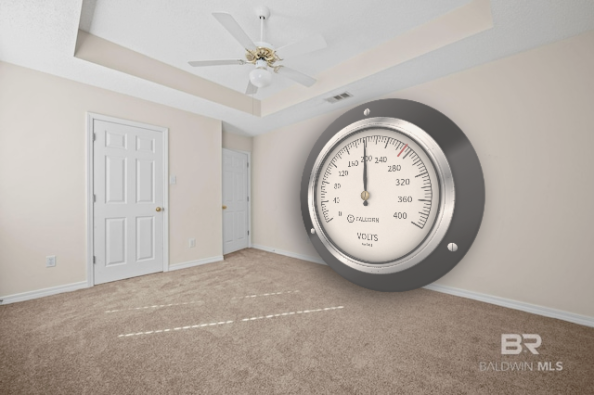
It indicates 200 V
